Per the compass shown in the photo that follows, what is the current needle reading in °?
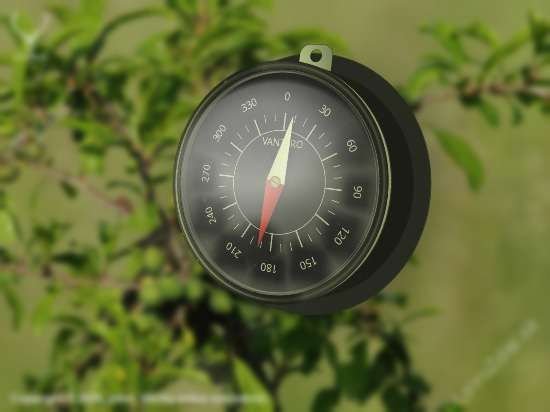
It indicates 190 °
